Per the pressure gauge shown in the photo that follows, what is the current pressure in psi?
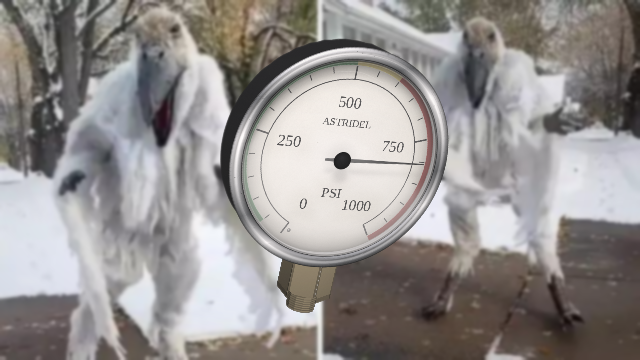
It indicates 800 psi
